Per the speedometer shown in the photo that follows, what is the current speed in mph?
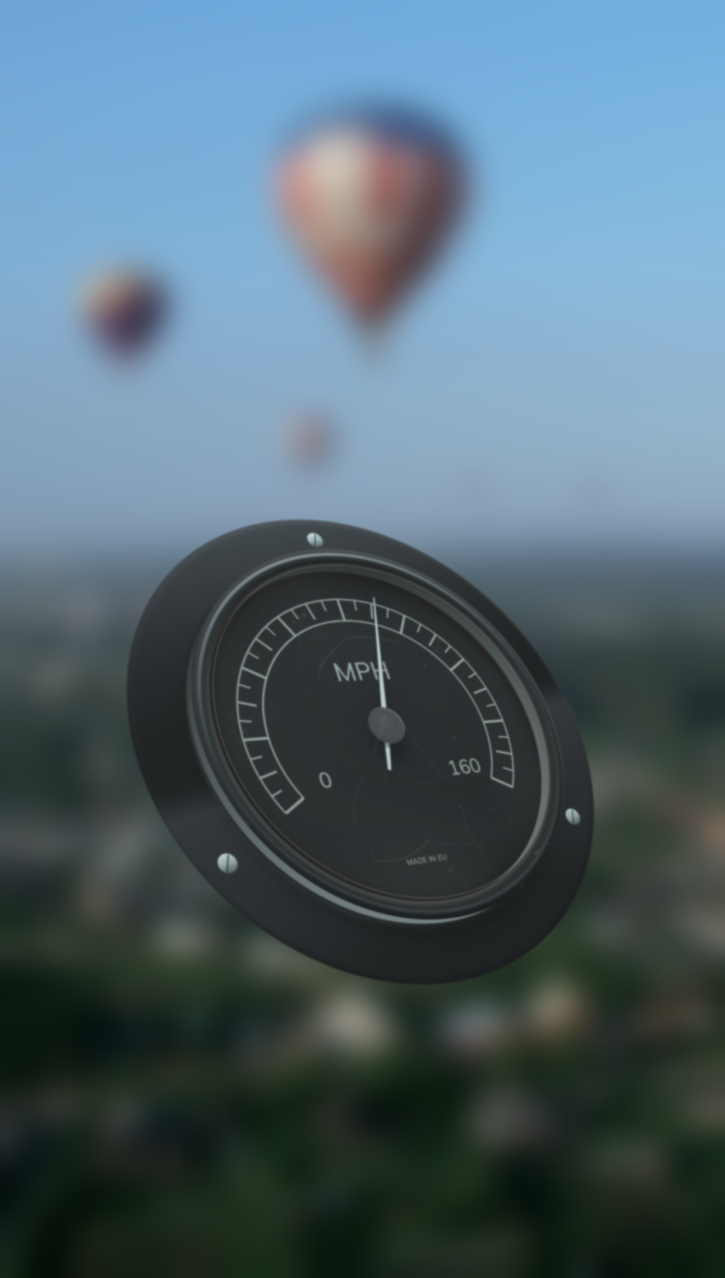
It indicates 90 mph
